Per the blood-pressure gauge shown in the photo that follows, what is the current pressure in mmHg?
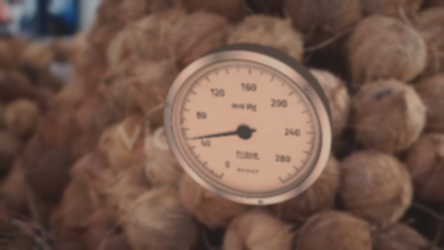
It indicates 50 mmHg
